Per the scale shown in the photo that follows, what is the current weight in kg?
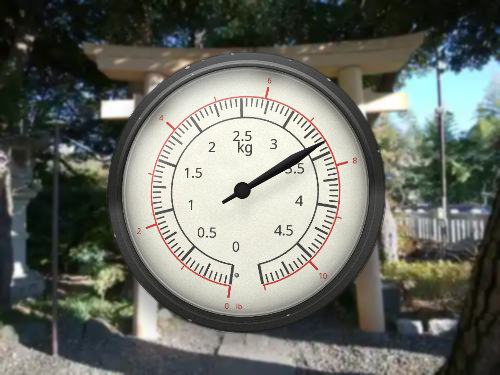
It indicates 3.4 kg
